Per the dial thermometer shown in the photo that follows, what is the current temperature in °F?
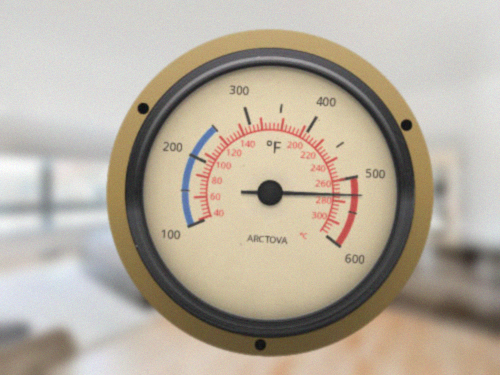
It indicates 525 °F
